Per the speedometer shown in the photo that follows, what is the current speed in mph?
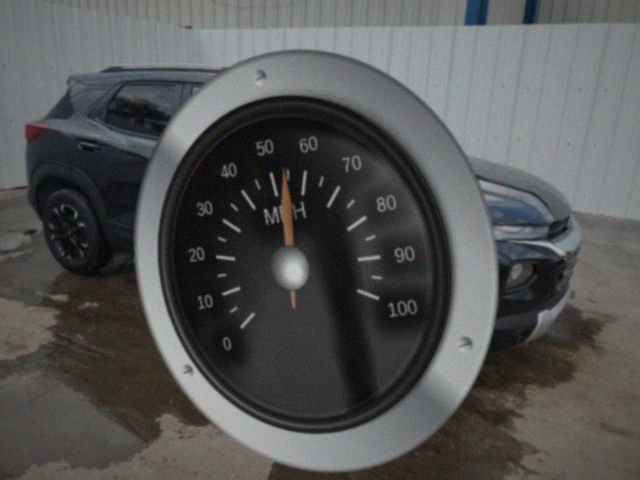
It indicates 55 mph
